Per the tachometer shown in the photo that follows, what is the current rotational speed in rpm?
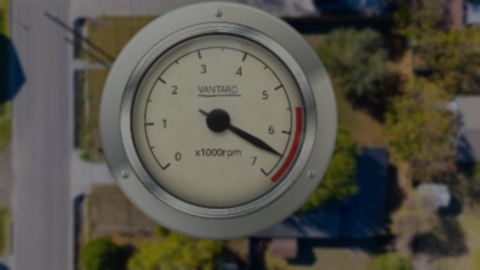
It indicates 6500 rpm
